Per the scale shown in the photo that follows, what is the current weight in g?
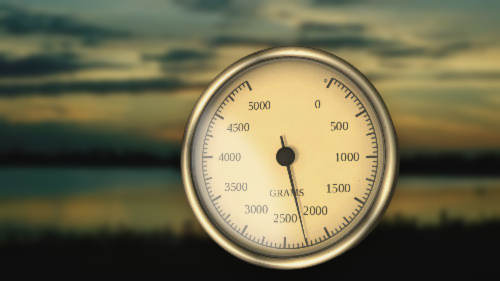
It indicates 2250 g
